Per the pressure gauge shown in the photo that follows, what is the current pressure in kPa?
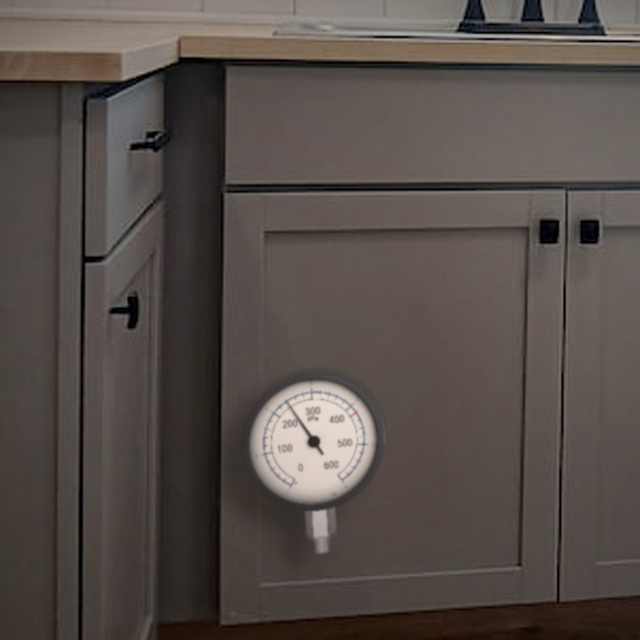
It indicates 240 kPa
